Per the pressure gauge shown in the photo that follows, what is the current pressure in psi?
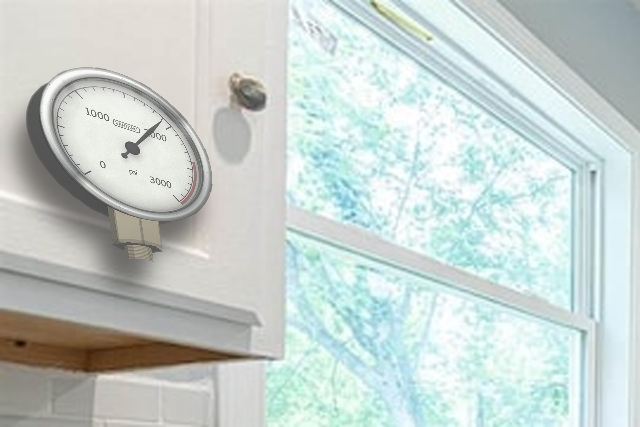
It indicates 1900 psi
